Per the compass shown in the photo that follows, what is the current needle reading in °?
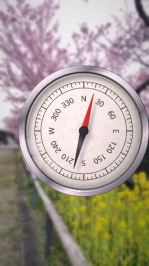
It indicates 15 °
